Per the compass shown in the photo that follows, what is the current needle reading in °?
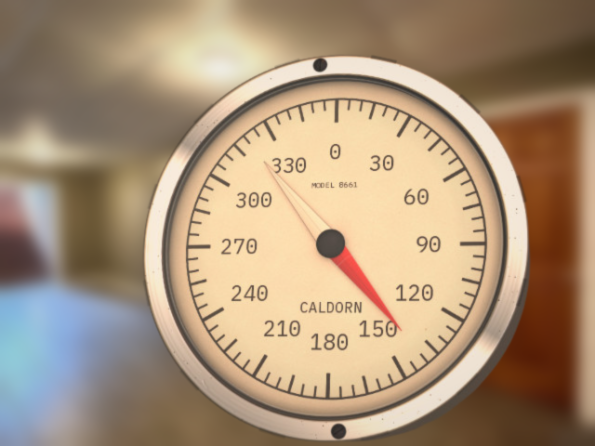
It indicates 140 °
